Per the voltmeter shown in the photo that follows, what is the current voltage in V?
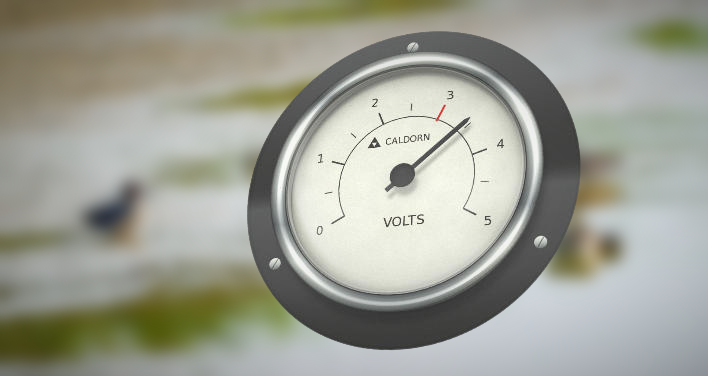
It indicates 3.5 V
